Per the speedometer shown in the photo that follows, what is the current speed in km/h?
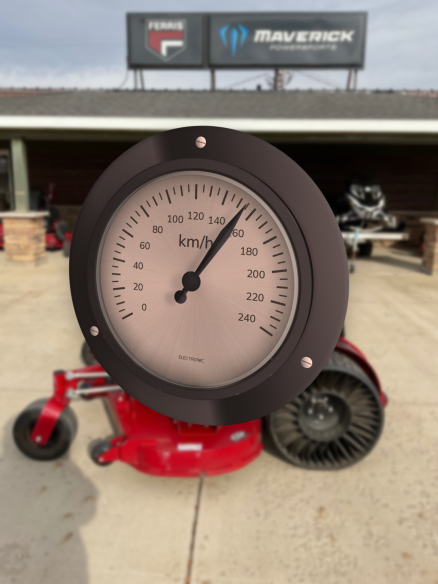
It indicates 155 km/h
